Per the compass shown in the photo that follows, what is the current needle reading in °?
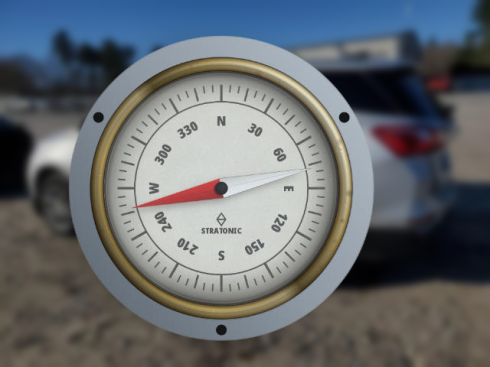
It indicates 257.5 °
